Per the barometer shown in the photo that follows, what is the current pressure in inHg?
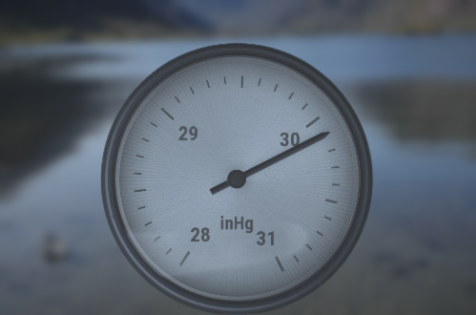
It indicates 30.1 inHg
